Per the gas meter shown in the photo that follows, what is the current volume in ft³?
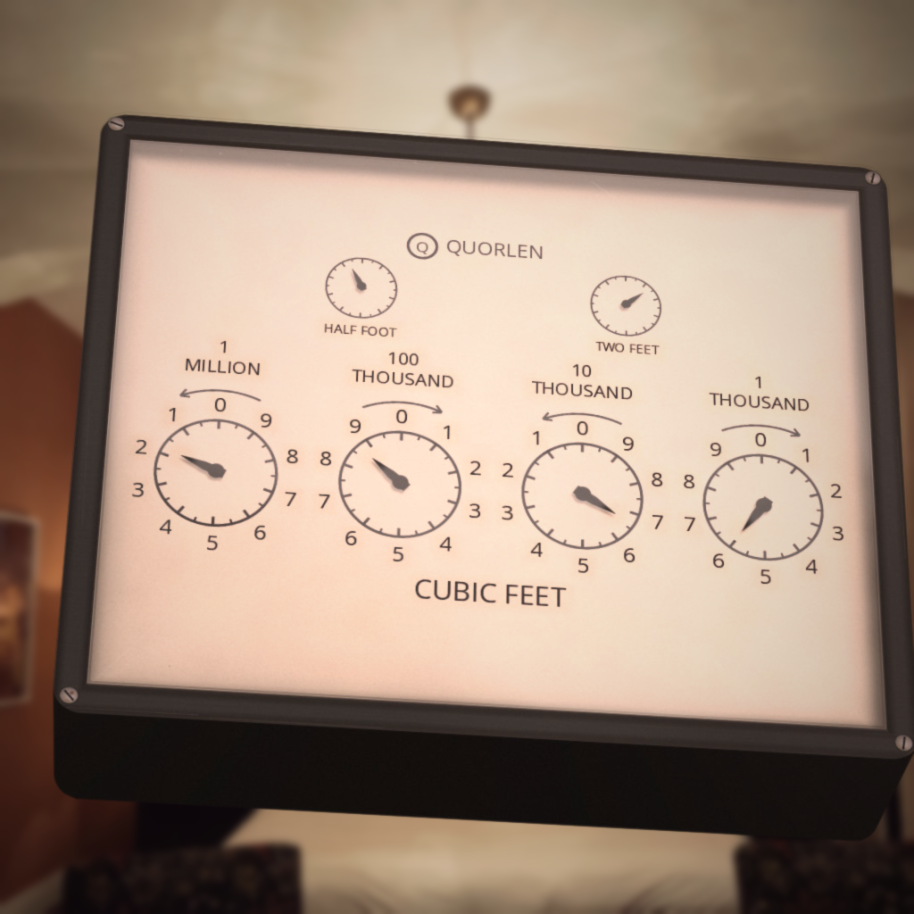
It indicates 186600 ft³
